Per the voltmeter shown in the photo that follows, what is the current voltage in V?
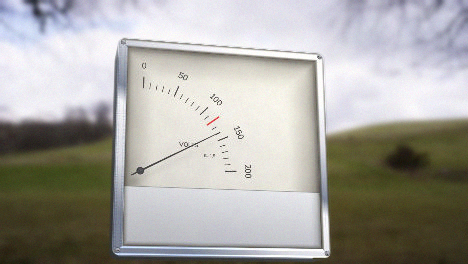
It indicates 140 V
